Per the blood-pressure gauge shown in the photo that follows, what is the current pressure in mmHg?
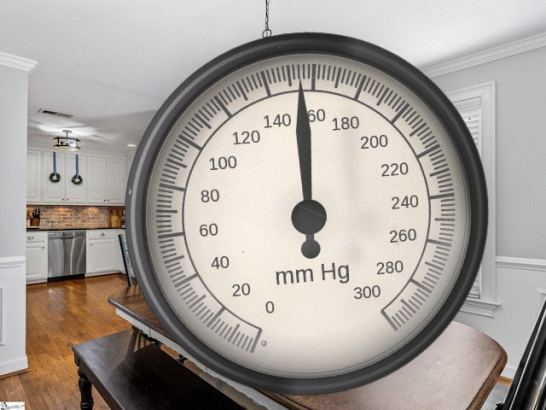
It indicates 154 mmHg
